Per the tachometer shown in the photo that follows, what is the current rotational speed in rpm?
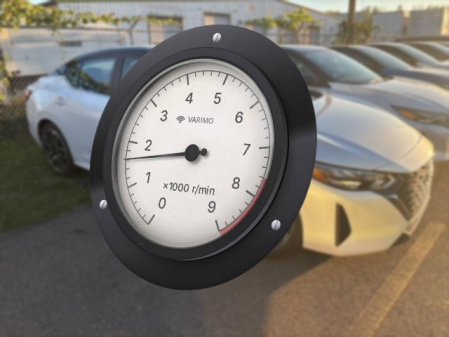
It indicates 1600 rpm
